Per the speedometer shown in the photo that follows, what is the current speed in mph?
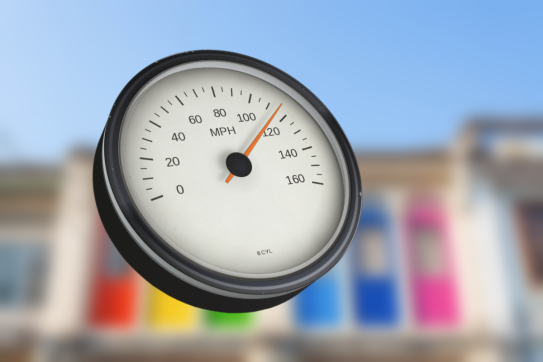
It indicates 115 mph
